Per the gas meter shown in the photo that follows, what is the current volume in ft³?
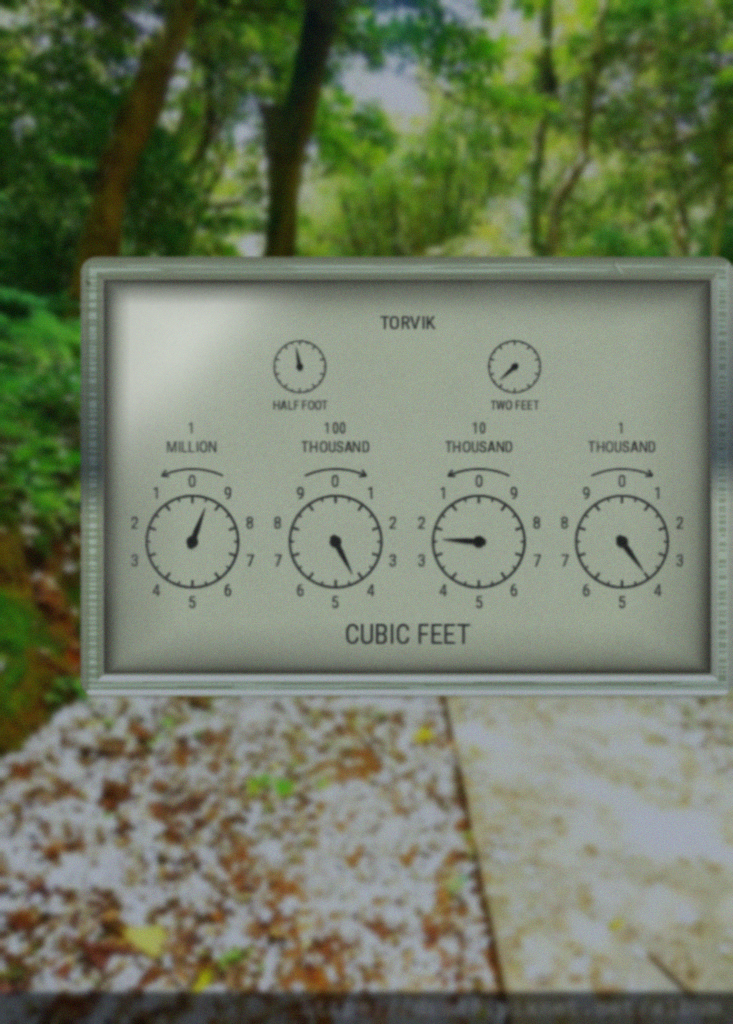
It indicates 942400 ft³
